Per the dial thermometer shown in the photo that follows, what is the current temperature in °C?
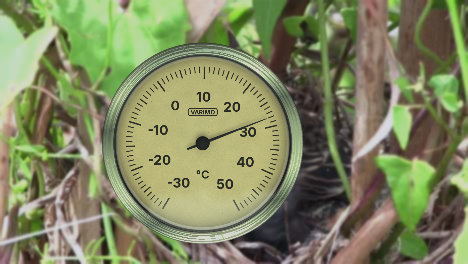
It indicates 28 °C
